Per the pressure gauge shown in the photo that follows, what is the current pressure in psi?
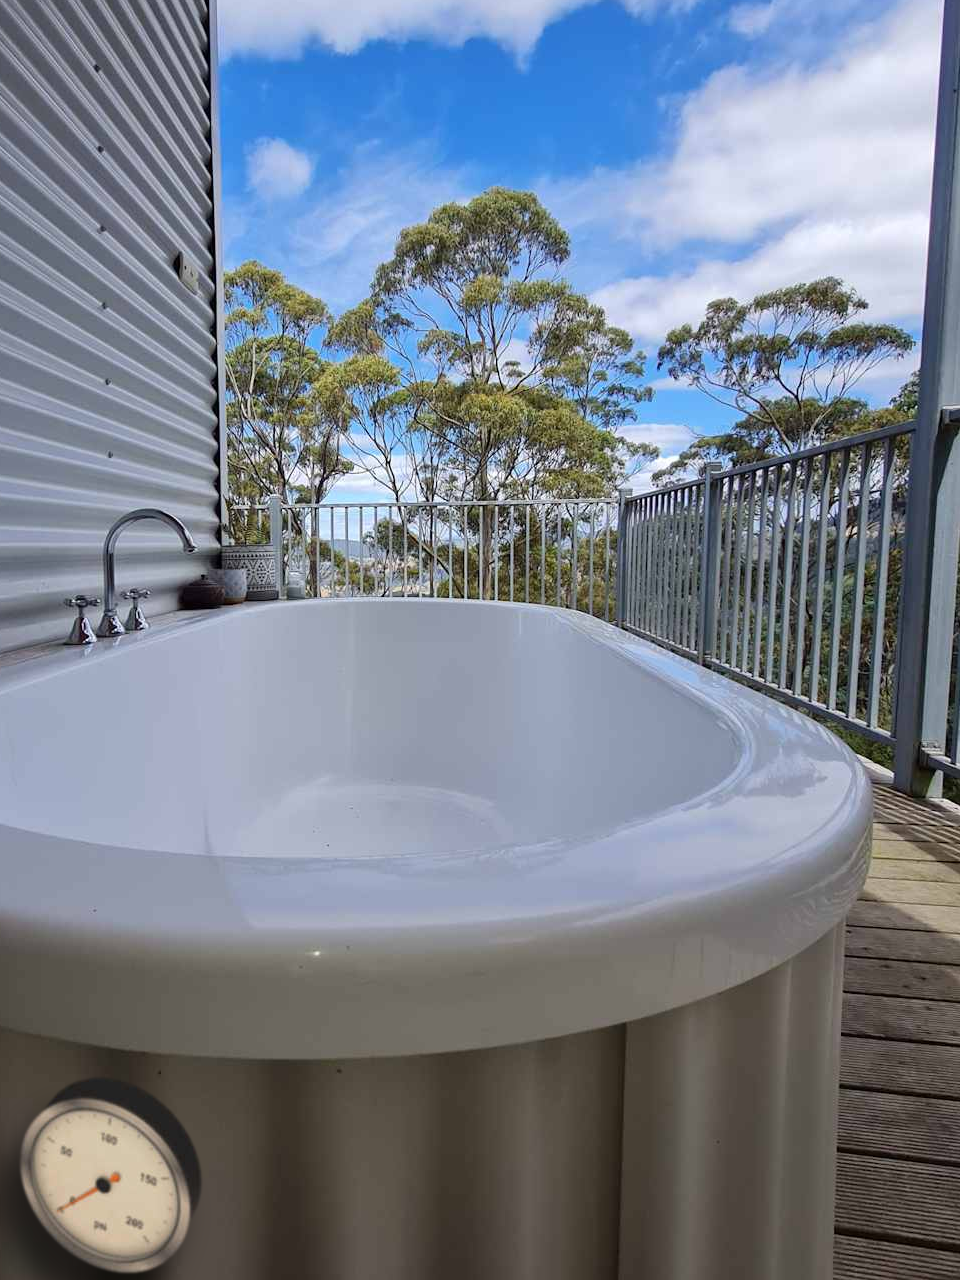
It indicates 0 psi
